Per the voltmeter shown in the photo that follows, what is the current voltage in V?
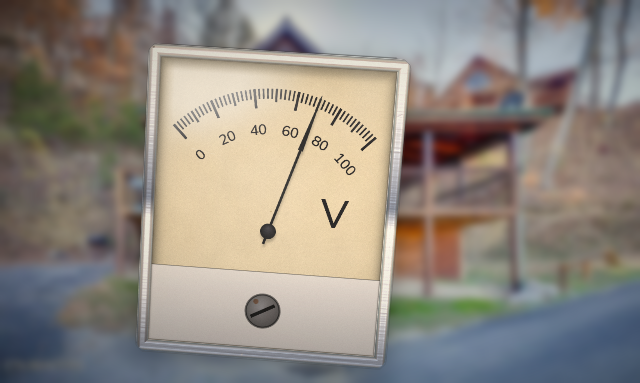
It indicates 70 V
